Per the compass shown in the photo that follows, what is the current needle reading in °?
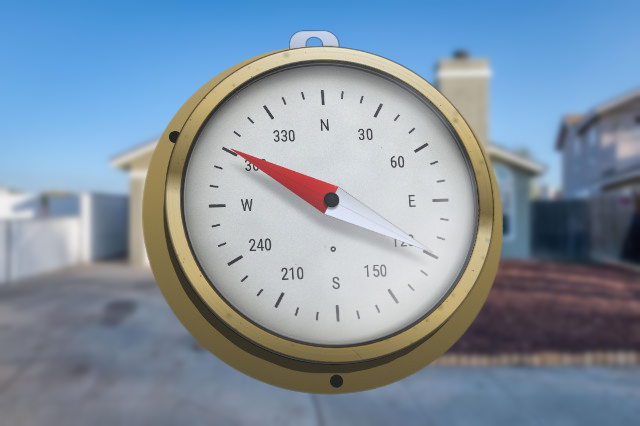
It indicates 300 °
